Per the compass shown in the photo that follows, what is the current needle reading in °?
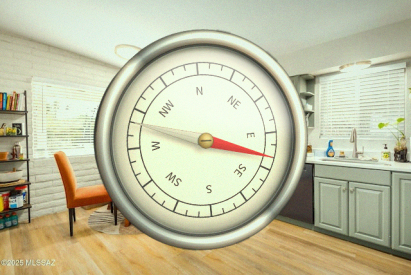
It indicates 110 °
